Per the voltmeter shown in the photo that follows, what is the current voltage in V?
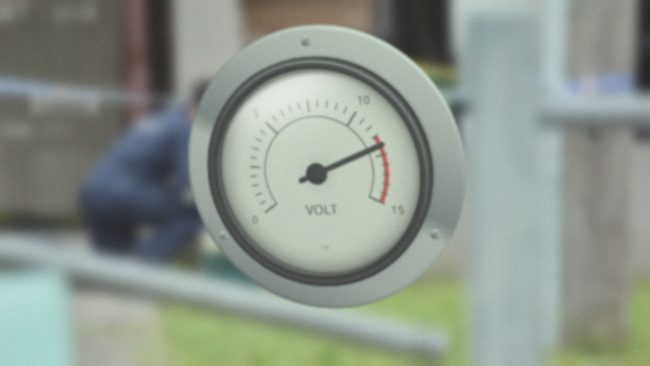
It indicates 12 V
